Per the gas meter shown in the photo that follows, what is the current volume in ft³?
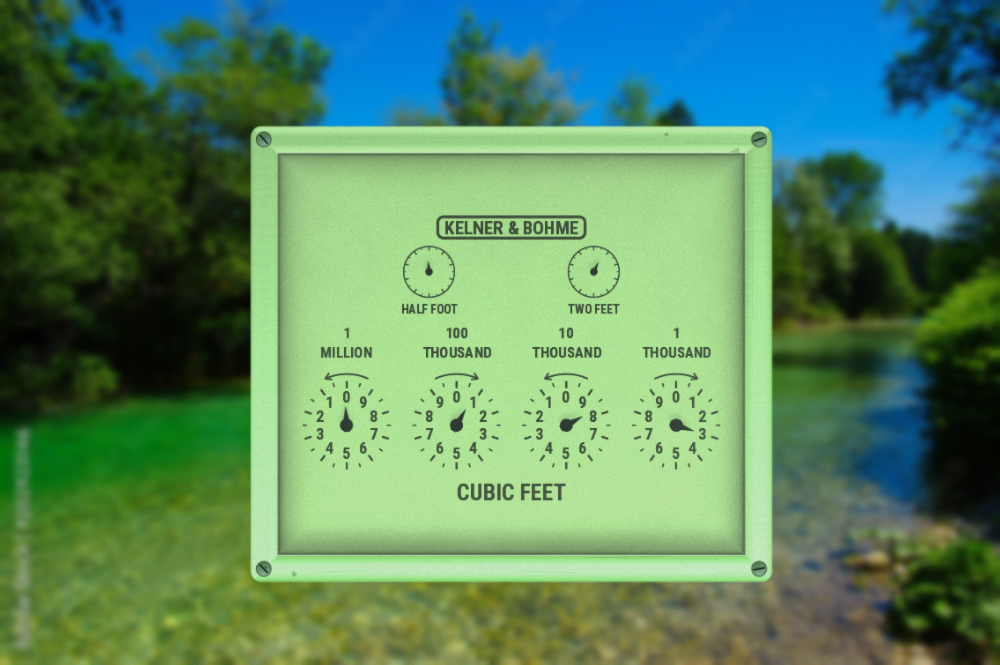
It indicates 8300 ft³
